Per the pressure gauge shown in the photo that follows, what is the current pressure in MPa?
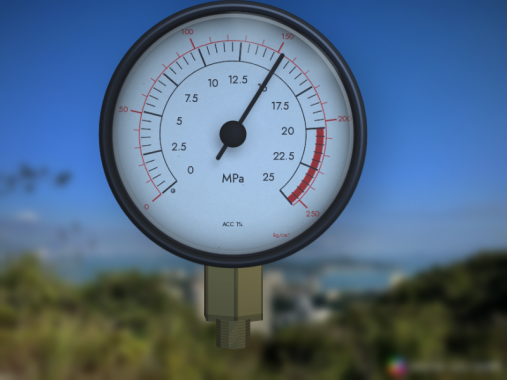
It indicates 15 MPa
